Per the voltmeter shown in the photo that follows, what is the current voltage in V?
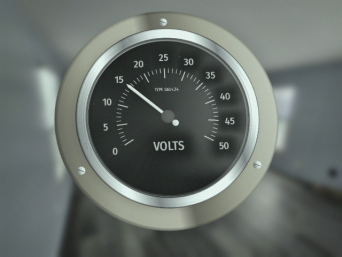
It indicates 15 V
